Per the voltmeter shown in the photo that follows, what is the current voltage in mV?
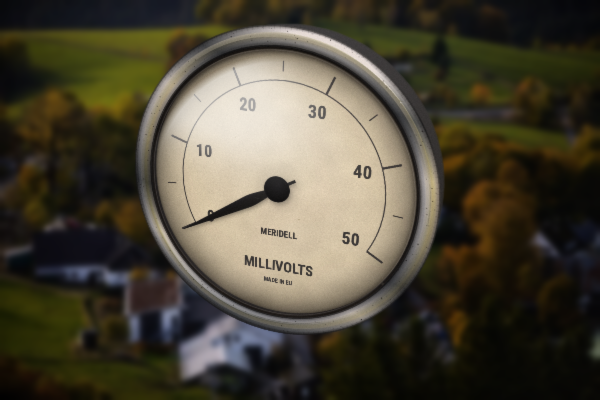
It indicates 0 mV
